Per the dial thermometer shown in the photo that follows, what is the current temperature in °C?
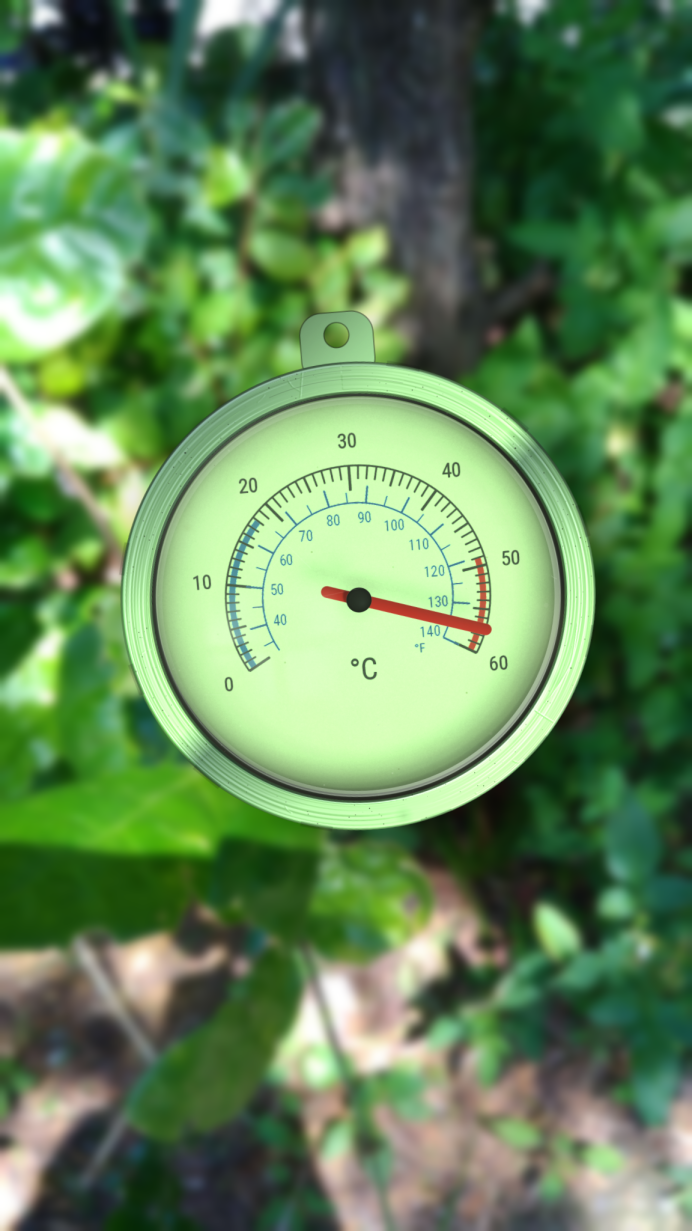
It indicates 57 °C
